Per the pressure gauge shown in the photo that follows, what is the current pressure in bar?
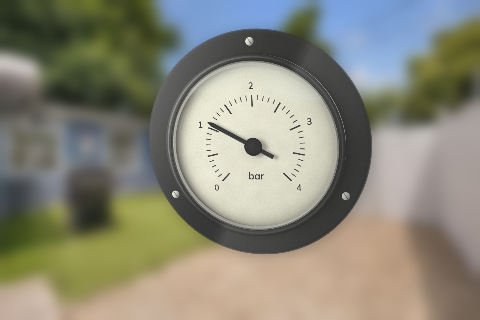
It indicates 1.1 bar
